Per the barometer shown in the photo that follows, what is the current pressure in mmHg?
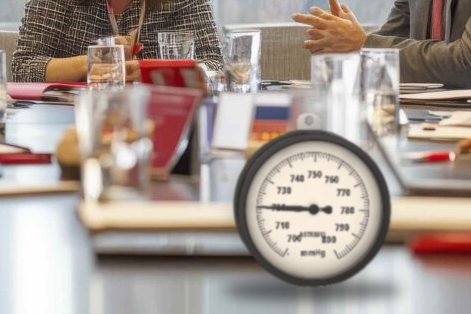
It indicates 720 mmHg
